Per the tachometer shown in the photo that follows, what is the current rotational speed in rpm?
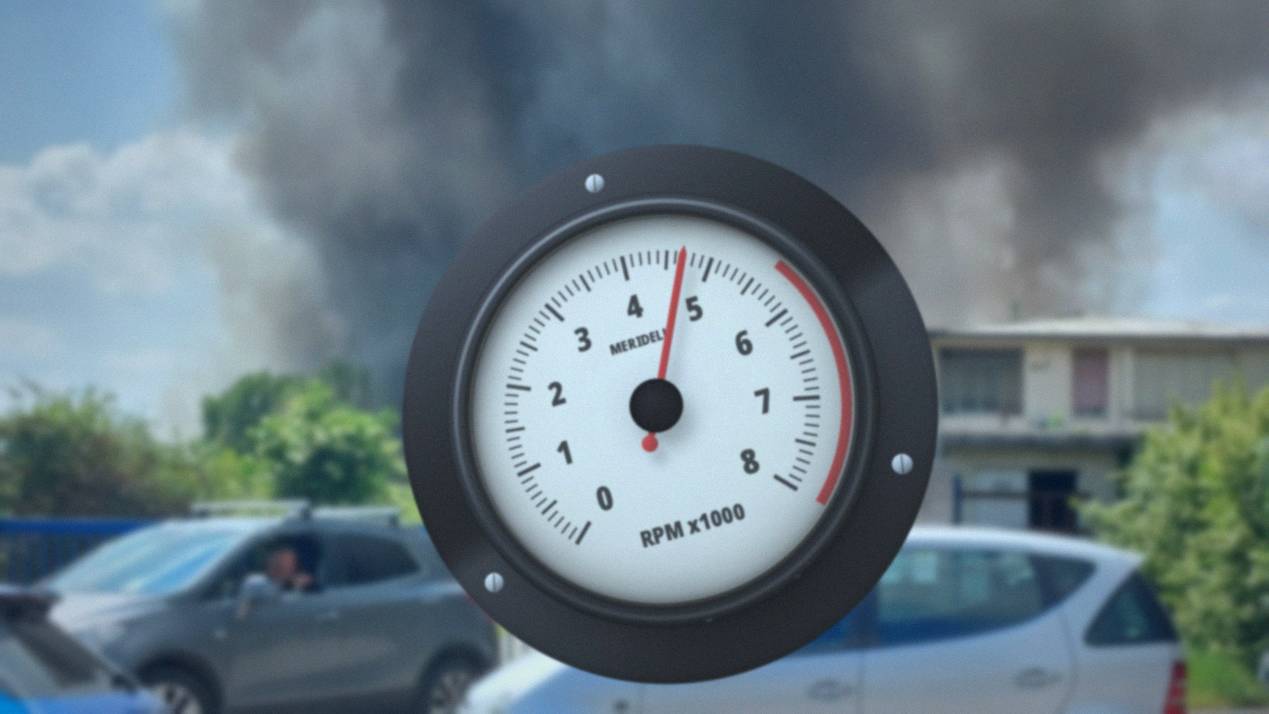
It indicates 4700 rpm
